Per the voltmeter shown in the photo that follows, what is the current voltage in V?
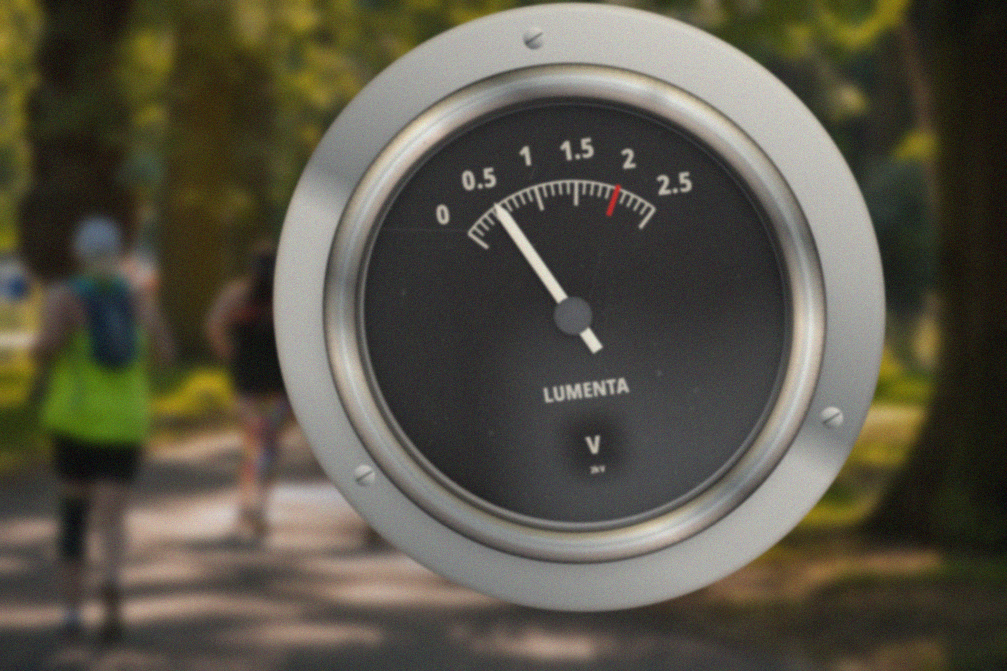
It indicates 0.5 V
